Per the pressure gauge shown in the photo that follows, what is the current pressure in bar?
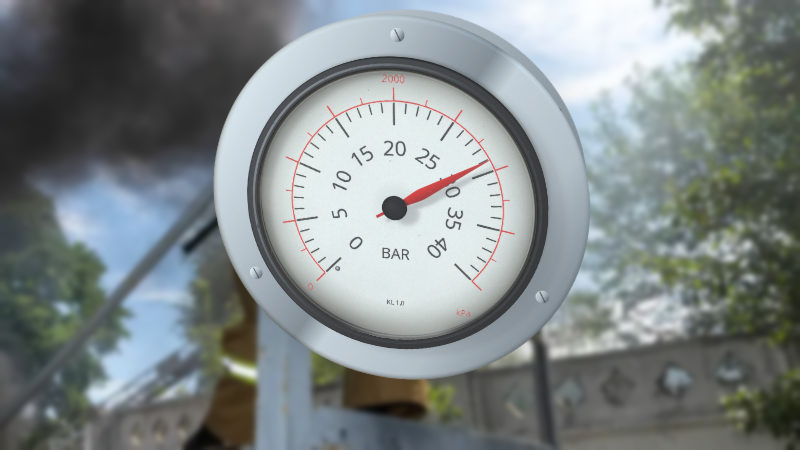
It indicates 29 bar
